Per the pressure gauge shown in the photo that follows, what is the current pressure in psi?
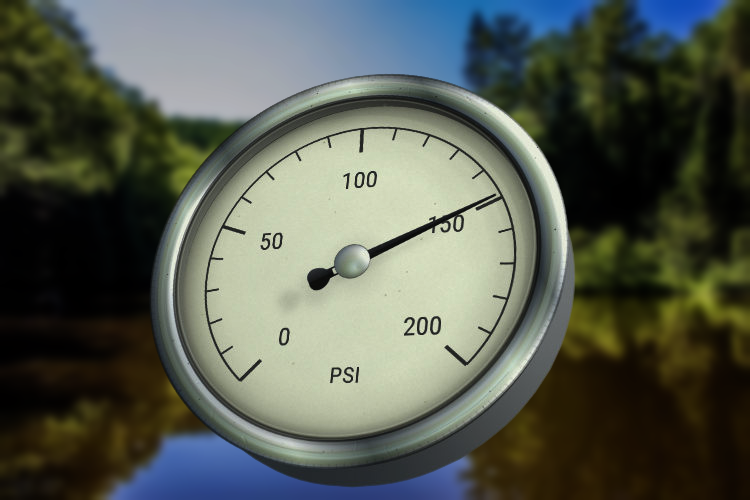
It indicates 150 psi
